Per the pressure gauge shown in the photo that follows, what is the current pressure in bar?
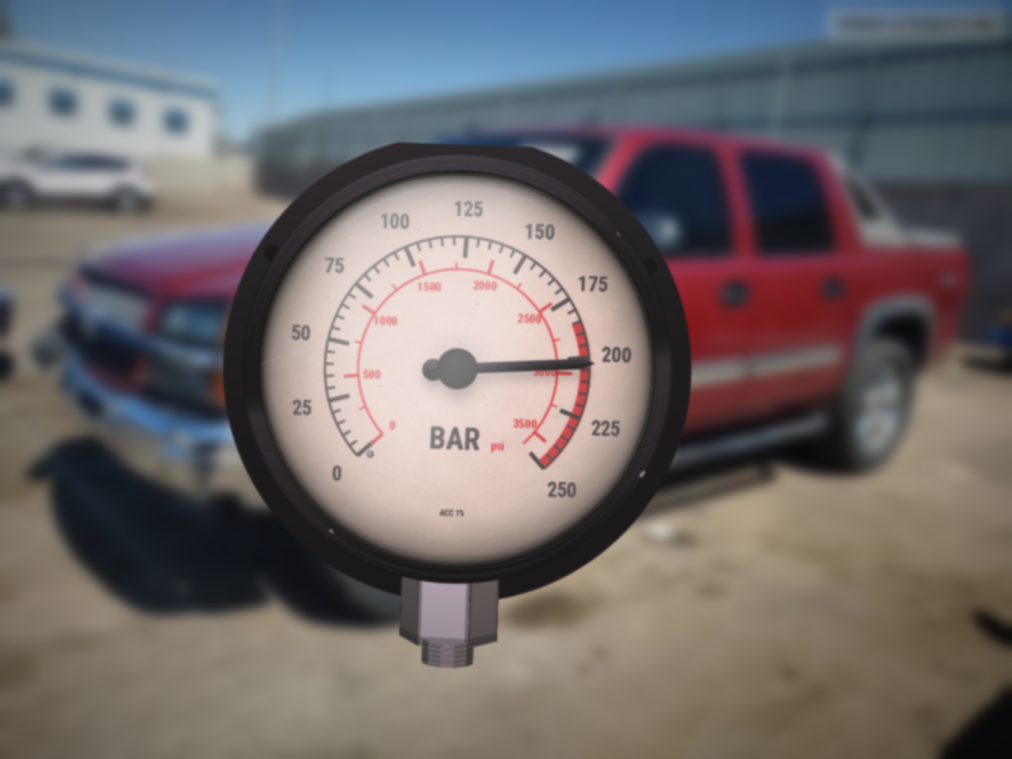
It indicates 202.5 bar
